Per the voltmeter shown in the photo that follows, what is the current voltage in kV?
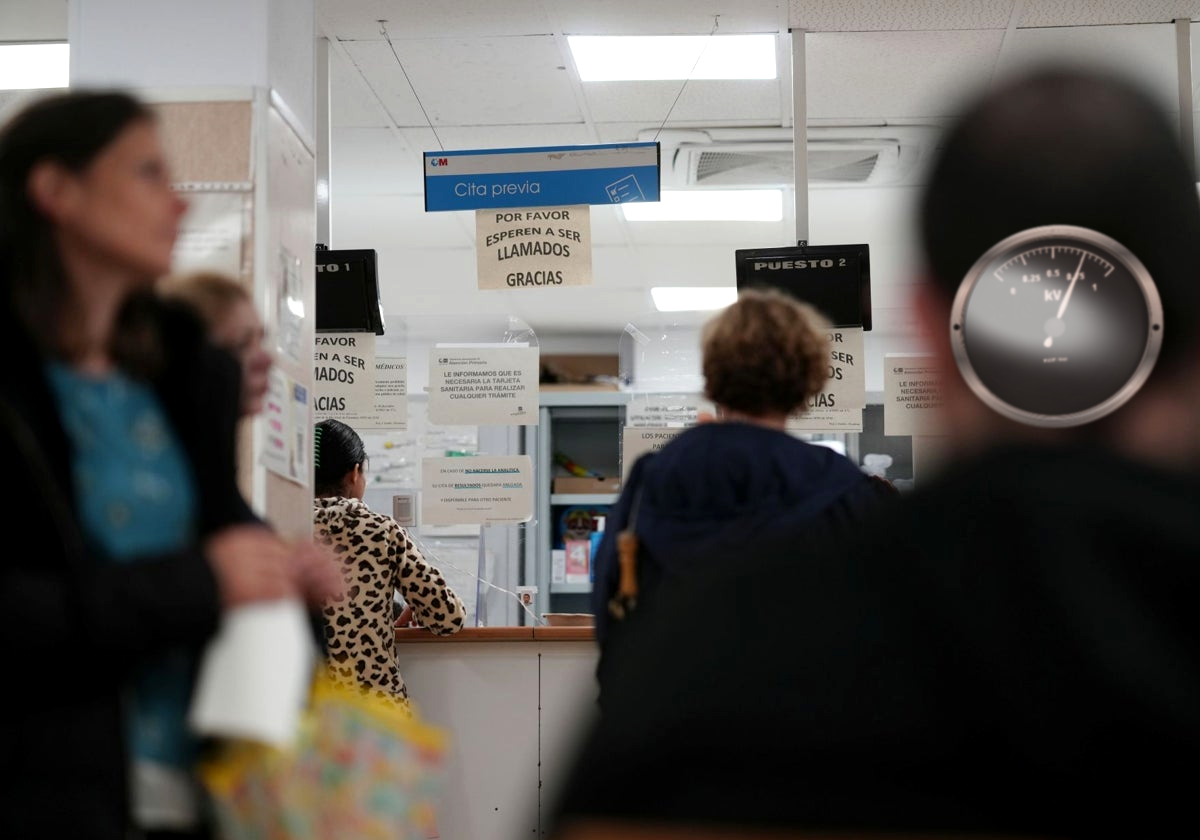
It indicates 0.75 kV
